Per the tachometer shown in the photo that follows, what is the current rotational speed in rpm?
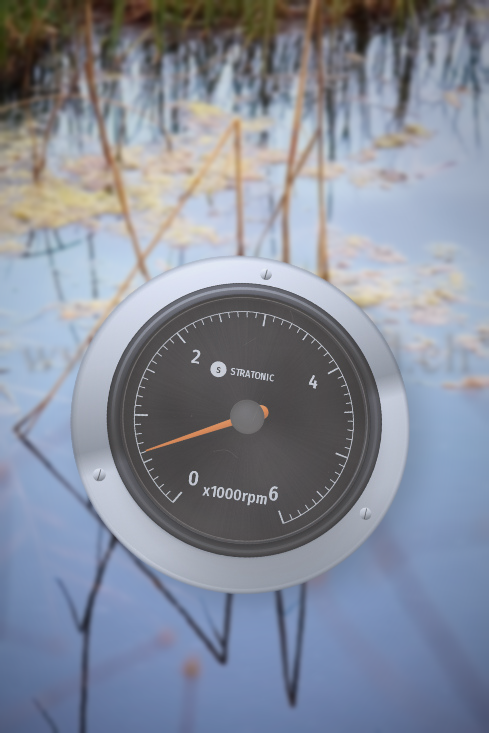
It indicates 600 rpm
